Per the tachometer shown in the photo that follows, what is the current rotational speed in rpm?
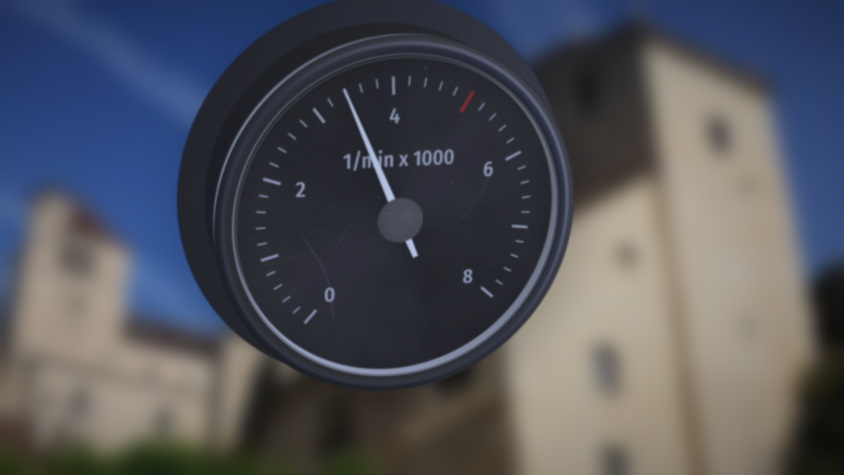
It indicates 3400 rpm
